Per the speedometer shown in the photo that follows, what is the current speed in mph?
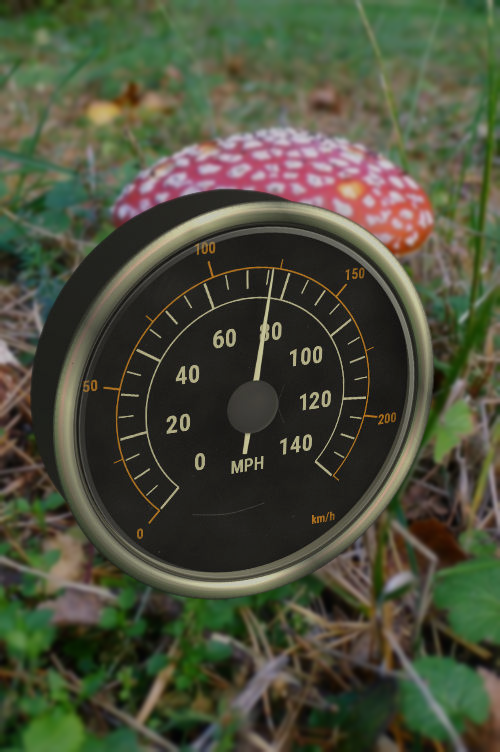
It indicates 75 mph
